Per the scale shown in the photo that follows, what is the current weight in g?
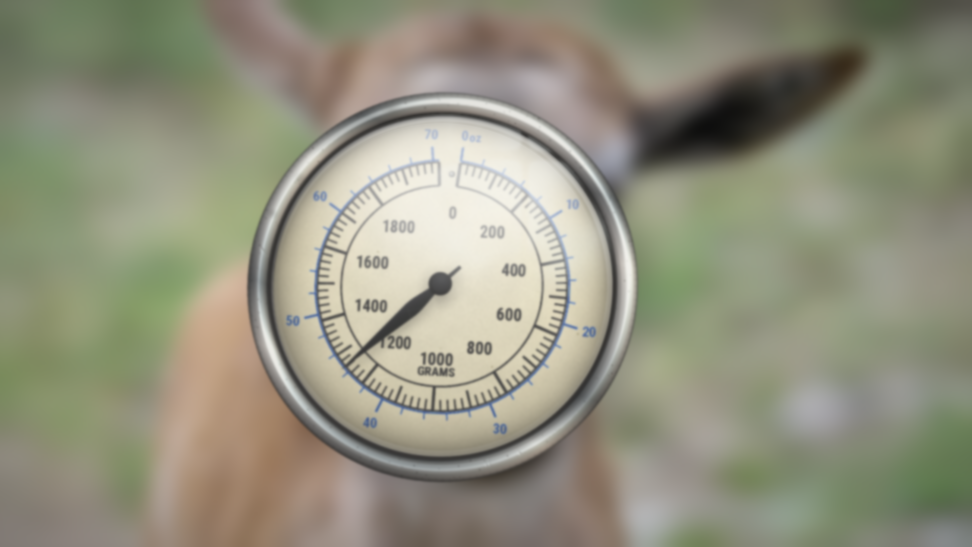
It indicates 1260 g
